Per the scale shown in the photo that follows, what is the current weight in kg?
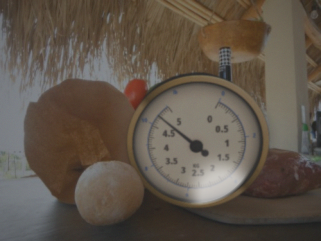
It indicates 4.75 kg
